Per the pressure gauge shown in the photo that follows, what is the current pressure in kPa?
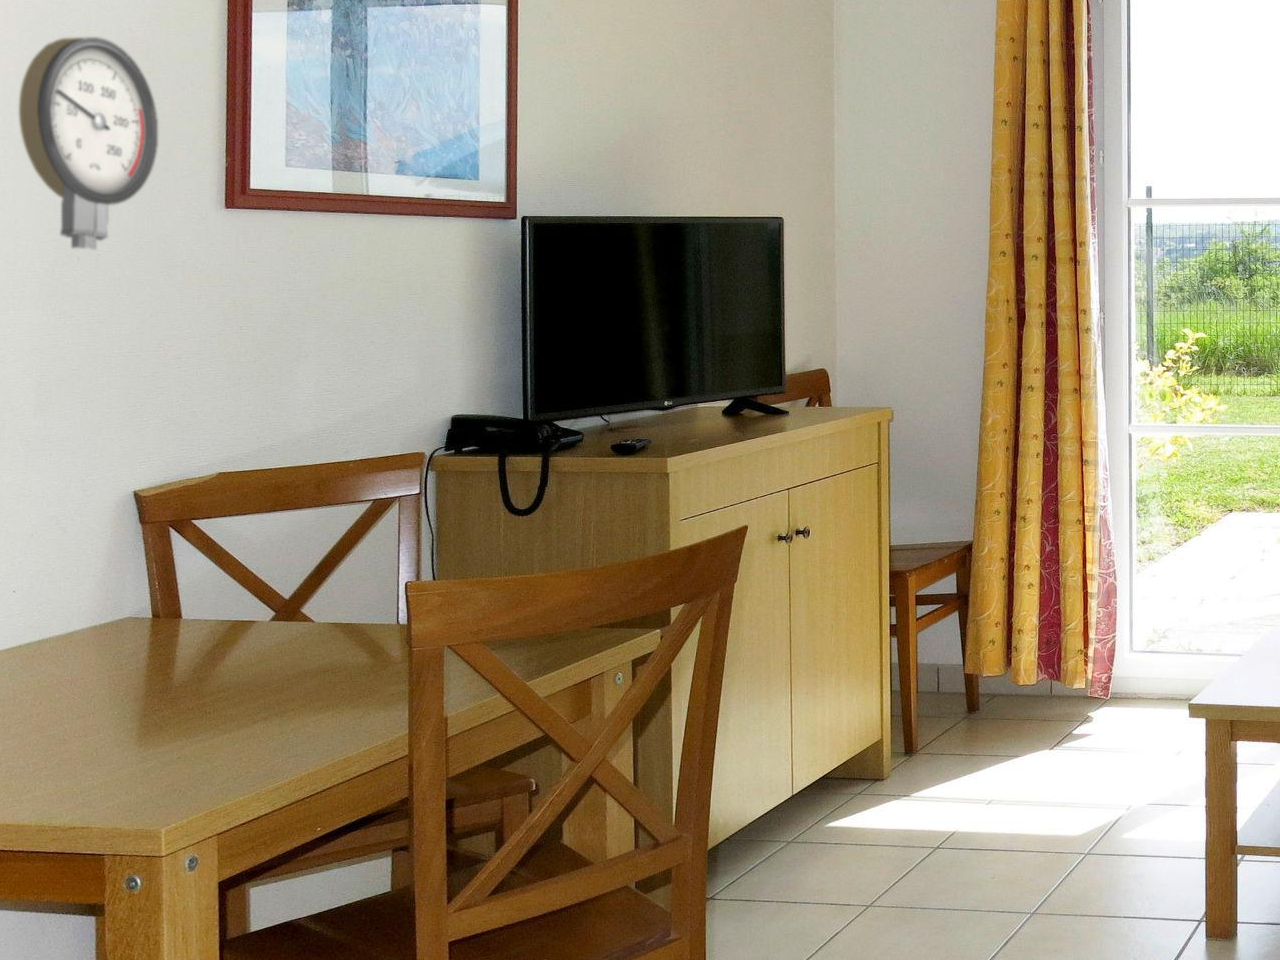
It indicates 60 kPa
